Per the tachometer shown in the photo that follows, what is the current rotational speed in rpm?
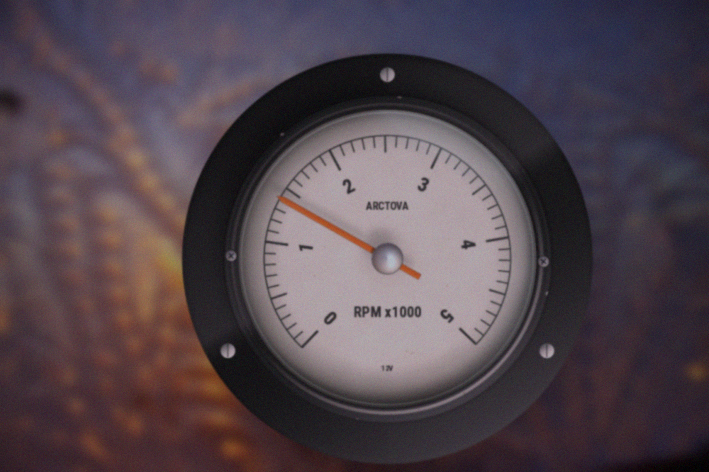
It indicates 1400 rpm
